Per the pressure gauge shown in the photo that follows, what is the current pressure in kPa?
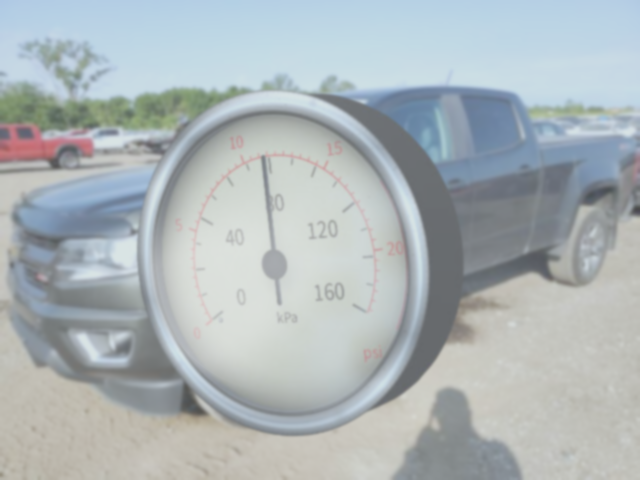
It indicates 80 kPa
